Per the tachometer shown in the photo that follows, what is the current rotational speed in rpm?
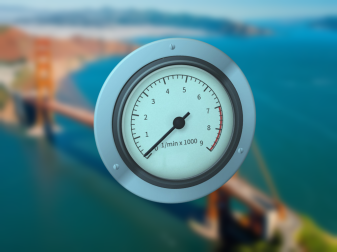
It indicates 200 rpm
